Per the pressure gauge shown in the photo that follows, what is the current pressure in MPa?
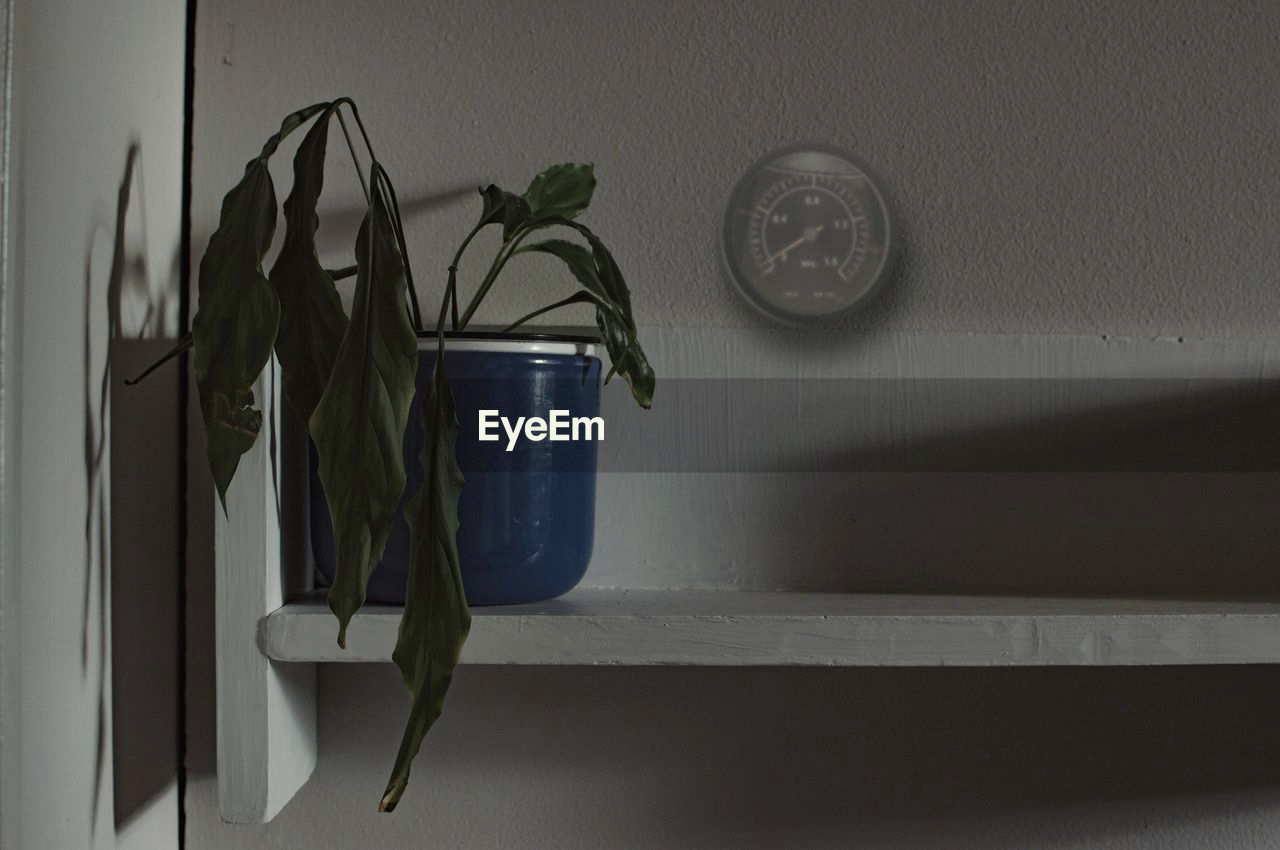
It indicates 0.05 MPa
